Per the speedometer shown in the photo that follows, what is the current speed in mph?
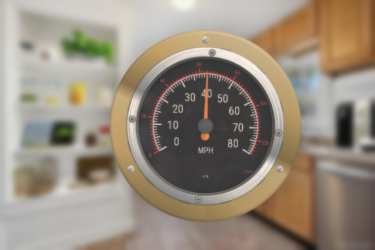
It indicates 40 mph
